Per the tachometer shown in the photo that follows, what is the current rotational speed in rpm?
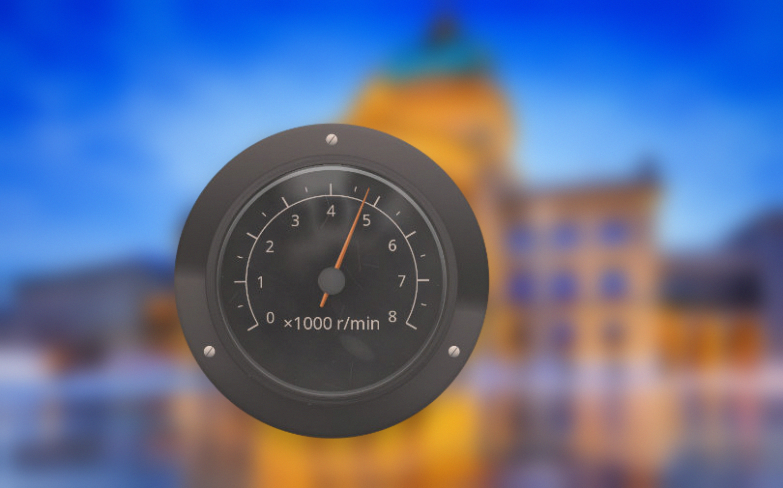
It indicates 4750 rpm
